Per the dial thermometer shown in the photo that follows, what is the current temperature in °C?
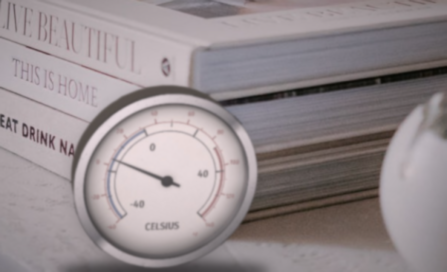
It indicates -15 °C
